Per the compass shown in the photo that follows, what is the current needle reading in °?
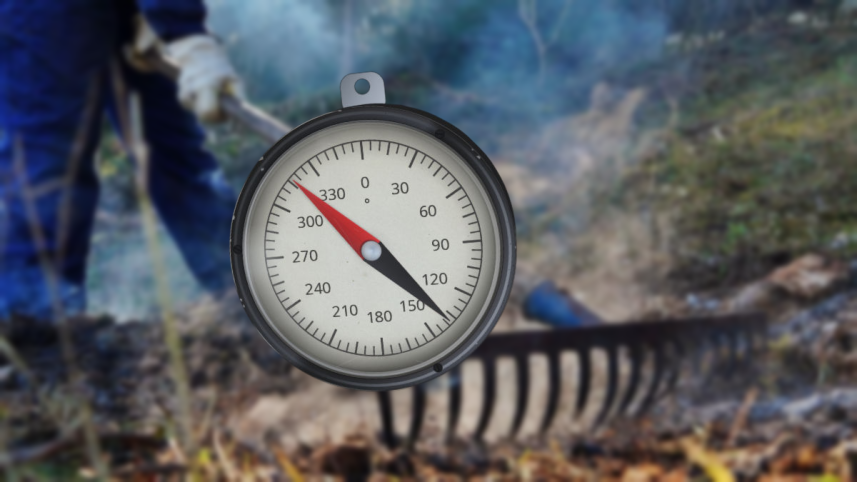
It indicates 317.5 °
